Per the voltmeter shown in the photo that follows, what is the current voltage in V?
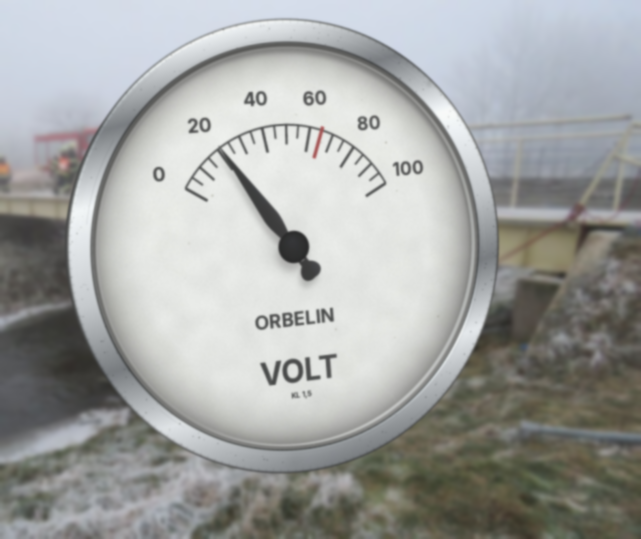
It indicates 20 V
